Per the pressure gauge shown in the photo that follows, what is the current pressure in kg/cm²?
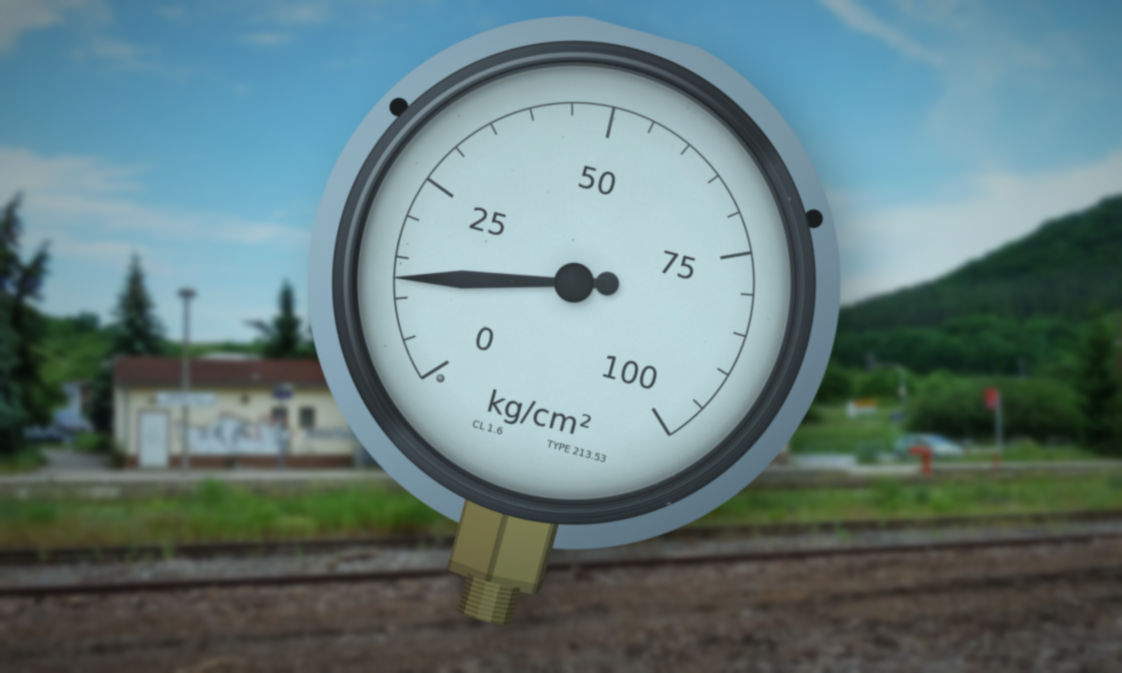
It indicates 12.5 kg/cm²
